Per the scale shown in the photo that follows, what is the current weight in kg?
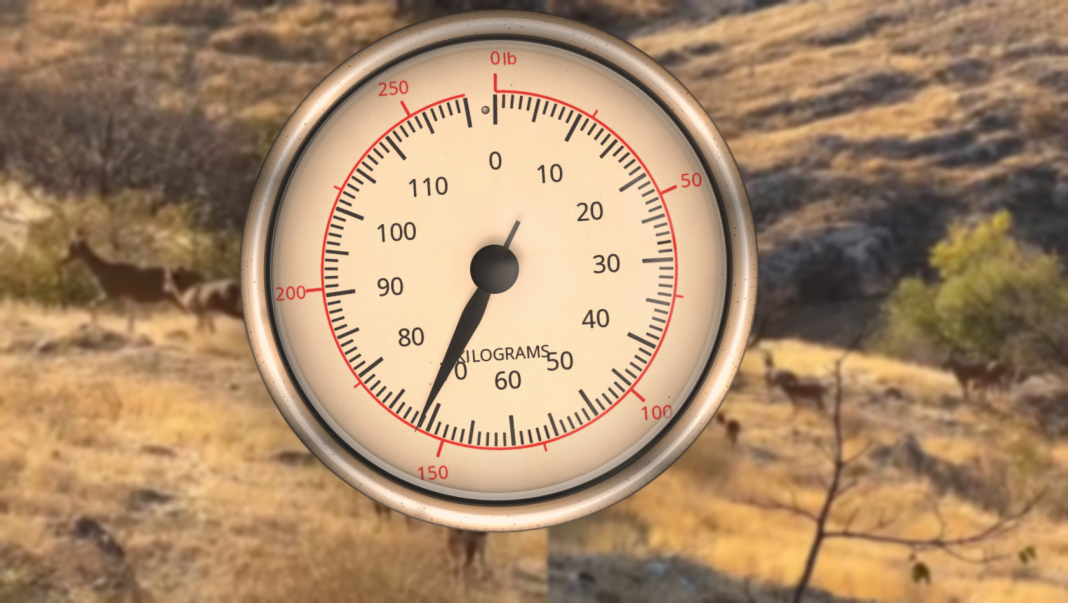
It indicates 71 kg
